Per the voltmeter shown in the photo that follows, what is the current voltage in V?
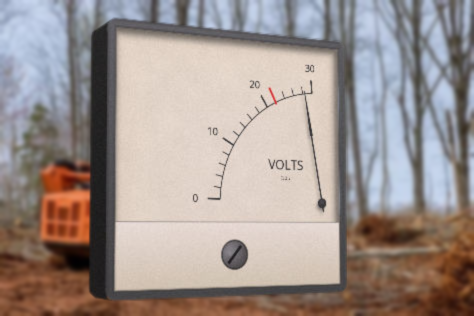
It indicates 28 V
